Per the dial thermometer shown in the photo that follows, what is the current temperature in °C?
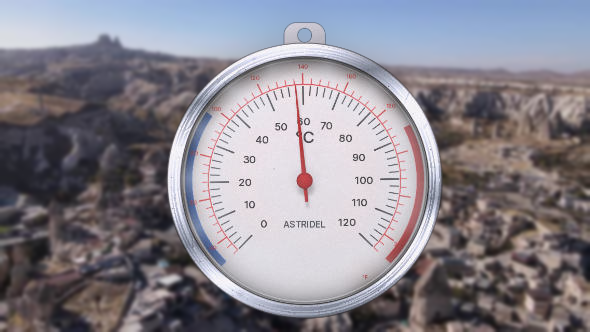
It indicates 58 °C
